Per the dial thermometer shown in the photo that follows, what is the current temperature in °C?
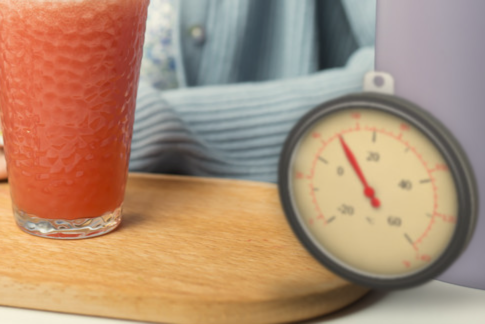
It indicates 10 °C
